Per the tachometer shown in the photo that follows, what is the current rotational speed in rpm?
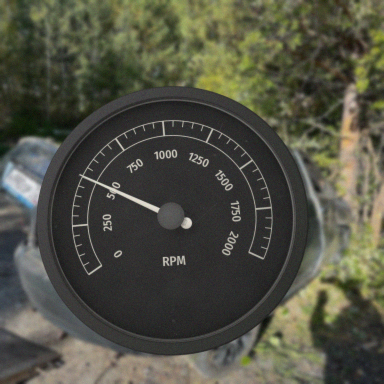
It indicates 500 rpm
